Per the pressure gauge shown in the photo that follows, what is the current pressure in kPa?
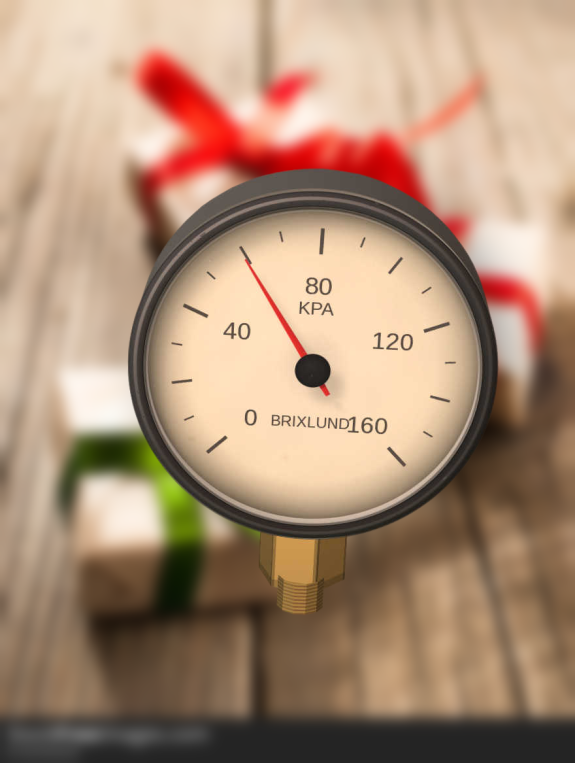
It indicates 60 kPa
